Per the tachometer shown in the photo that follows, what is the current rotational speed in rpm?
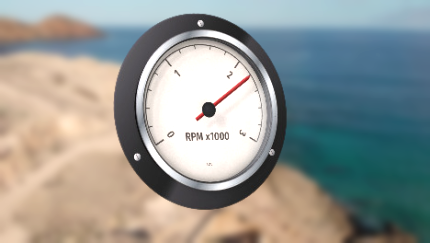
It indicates 2200 rpm
